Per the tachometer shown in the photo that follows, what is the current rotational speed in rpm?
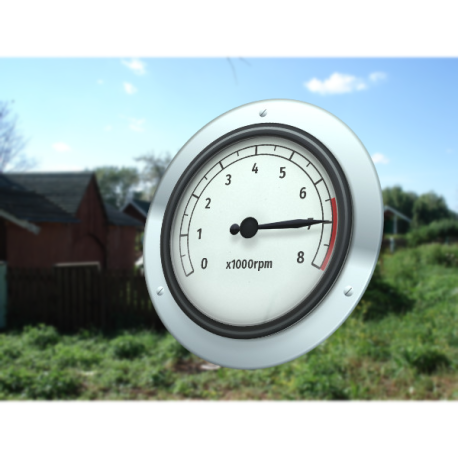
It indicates 7000 rpm
